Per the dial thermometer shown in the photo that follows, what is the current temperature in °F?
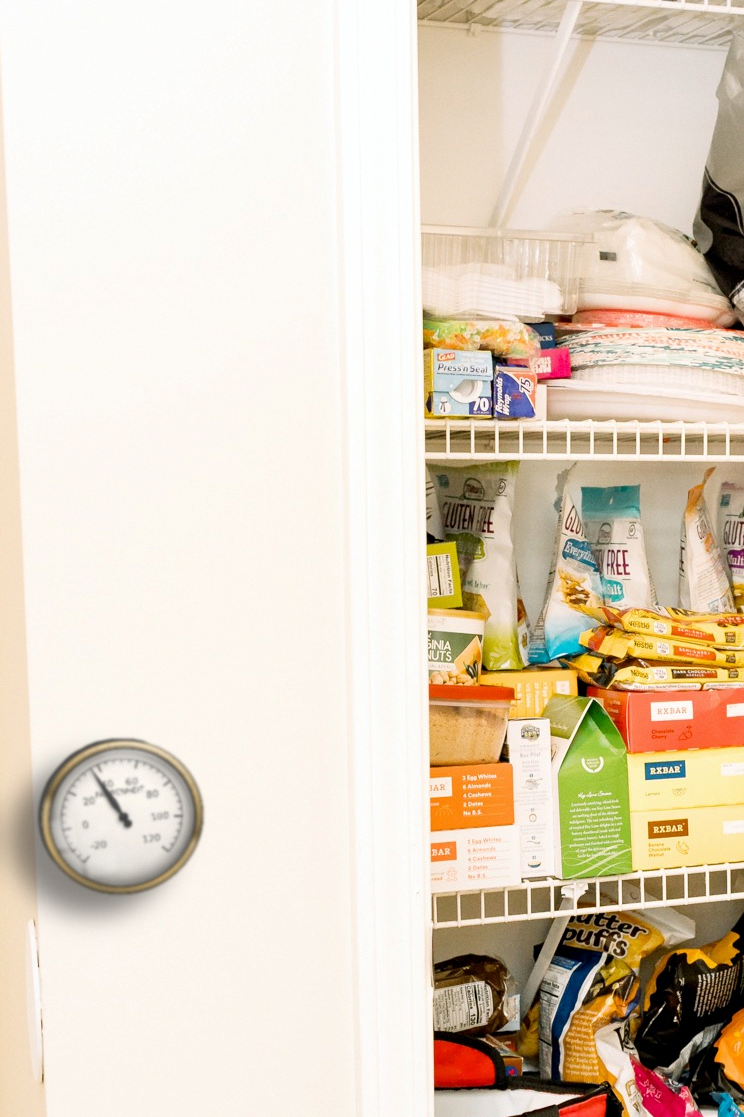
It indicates 36 °F
